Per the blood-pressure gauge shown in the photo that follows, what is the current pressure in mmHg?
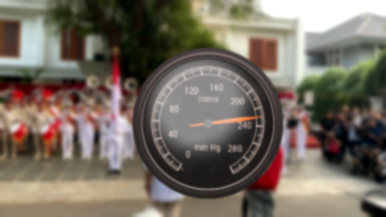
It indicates 230 mmHg
